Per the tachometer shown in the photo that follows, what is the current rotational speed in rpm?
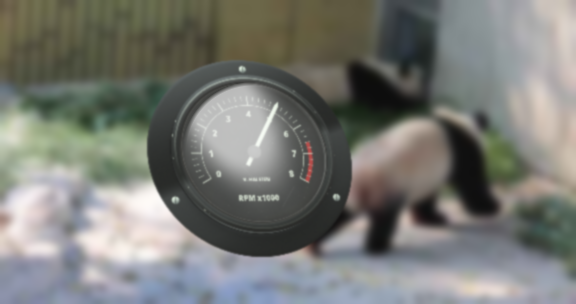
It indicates 5000 rpm
